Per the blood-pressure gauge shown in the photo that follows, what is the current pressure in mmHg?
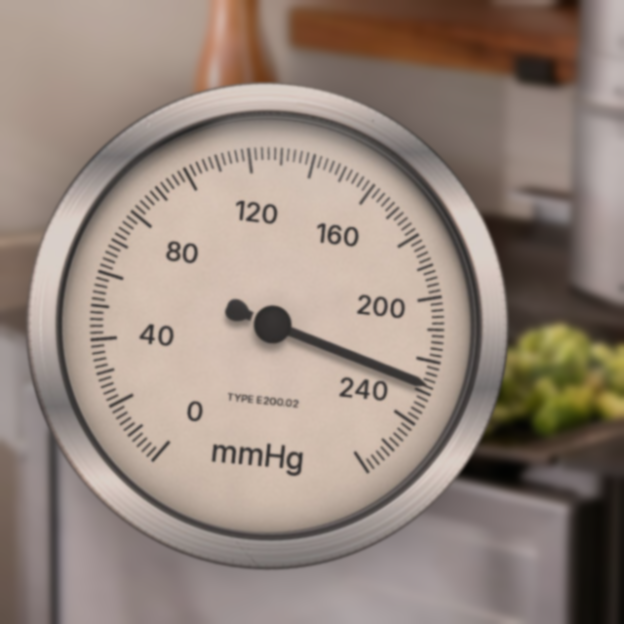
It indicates 228 mmHg
